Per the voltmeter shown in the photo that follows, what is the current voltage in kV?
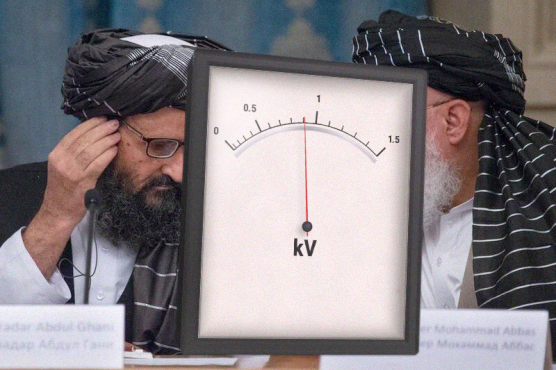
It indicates 0.9 kV
